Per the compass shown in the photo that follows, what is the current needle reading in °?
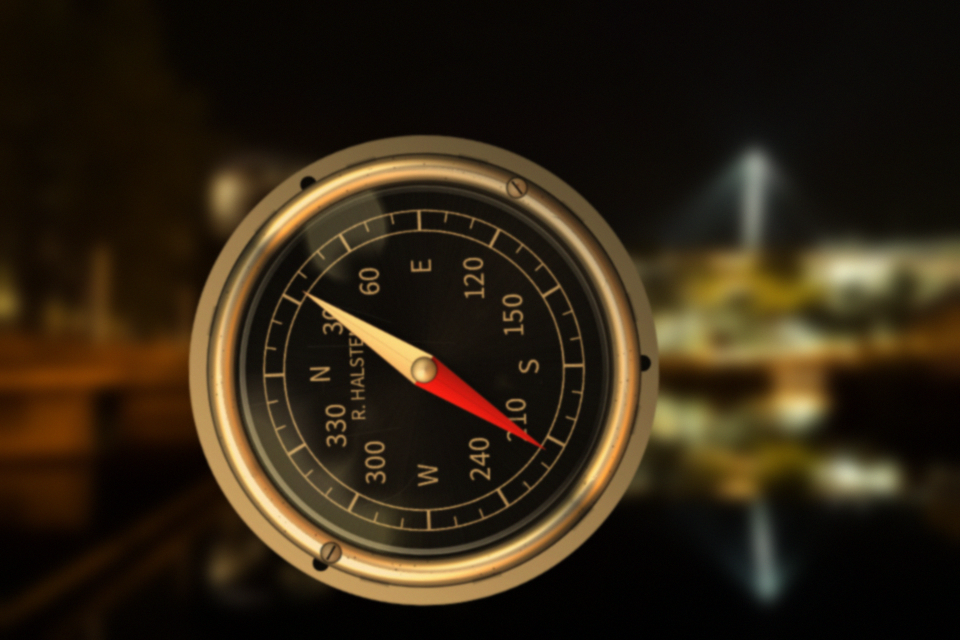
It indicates 215 °
